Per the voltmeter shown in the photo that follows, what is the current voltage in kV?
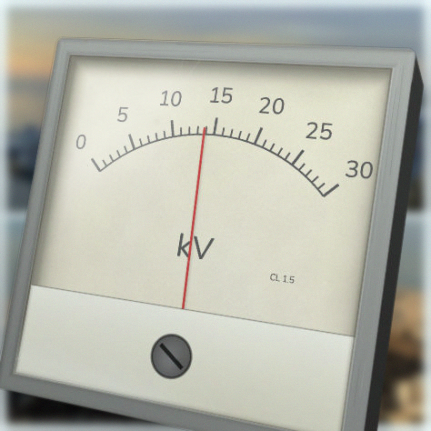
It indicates 14 kV
